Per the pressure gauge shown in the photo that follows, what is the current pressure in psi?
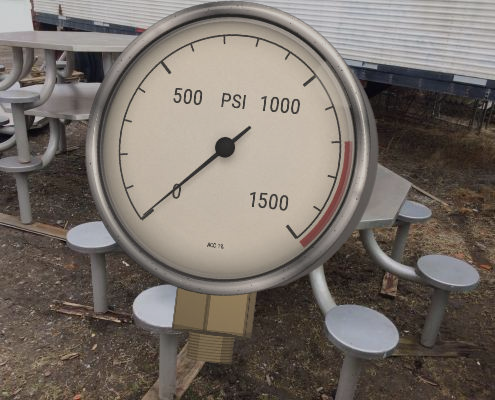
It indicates 0 psi
